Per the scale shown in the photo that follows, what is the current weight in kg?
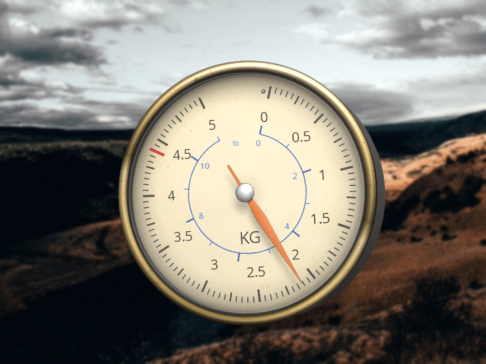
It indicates 2.1 kg
